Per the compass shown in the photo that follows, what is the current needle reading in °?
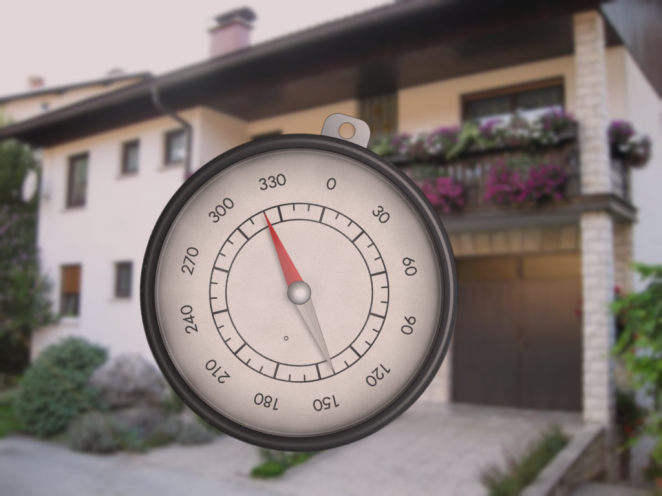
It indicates 320 °
